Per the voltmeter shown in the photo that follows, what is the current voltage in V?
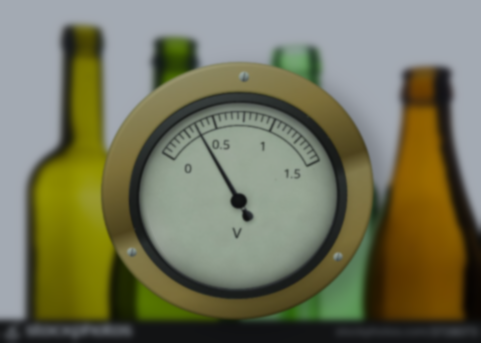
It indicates 0.35 V
